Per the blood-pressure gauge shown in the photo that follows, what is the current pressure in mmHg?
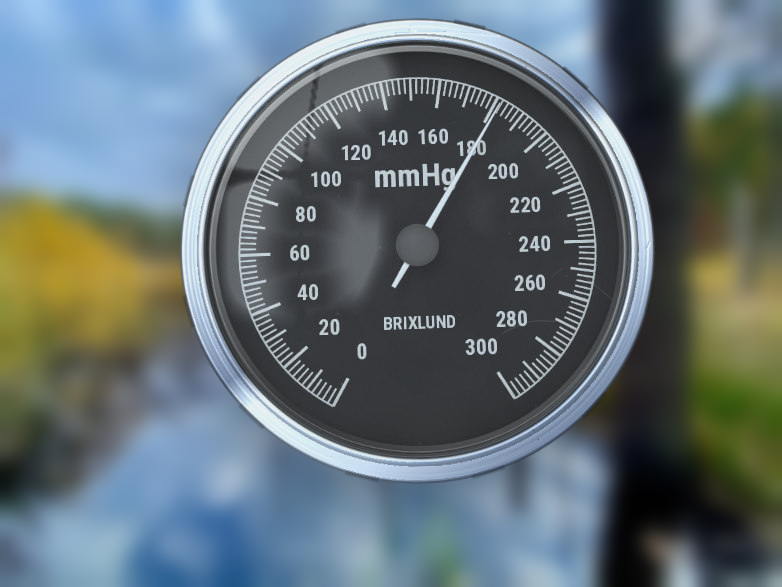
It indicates 182 mmHg
